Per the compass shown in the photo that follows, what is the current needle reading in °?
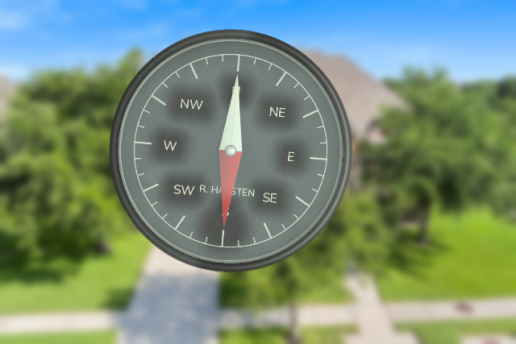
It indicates 180 °
